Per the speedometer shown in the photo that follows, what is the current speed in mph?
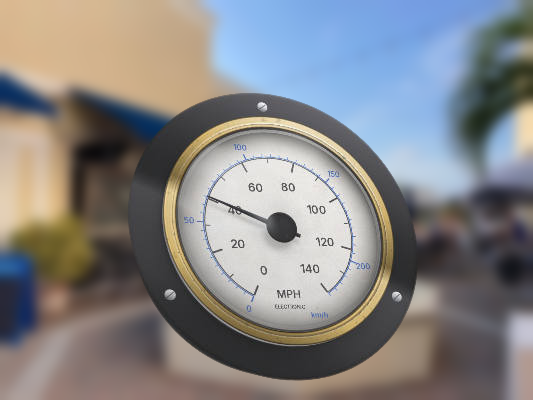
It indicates 40 mph
